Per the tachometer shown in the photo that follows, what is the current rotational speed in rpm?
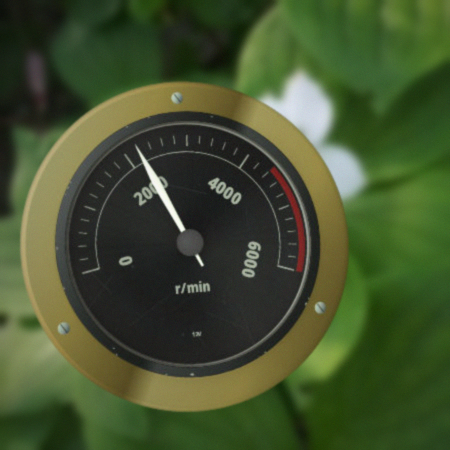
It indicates 2200 rpm
